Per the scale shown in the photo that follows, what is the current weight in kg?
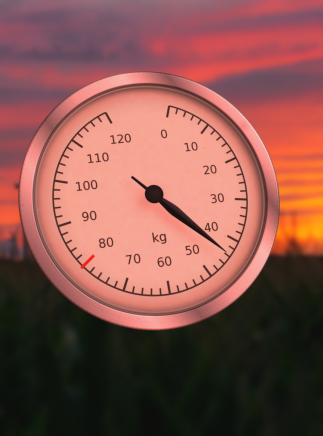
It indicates 44 kg
